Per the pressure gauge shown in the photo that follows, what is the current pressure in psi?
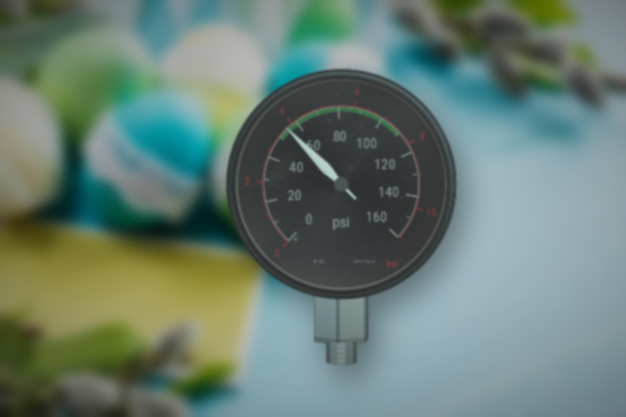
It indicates 55 psi
